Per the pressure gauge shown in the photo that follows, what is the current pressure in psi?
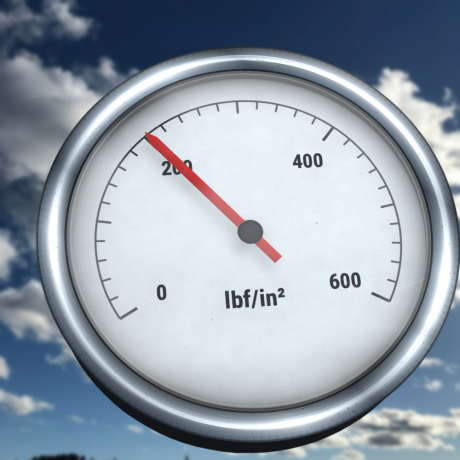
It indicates 200 psi
